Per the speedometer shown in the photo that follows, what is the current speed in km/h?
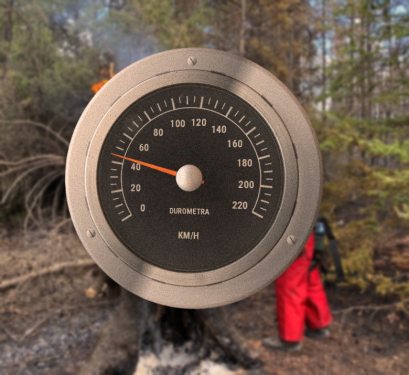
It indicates 45 km/h
